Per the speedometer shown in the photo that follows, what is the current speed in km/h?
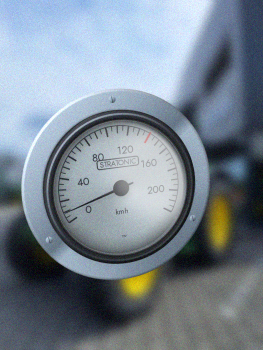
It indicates 10 km/h
